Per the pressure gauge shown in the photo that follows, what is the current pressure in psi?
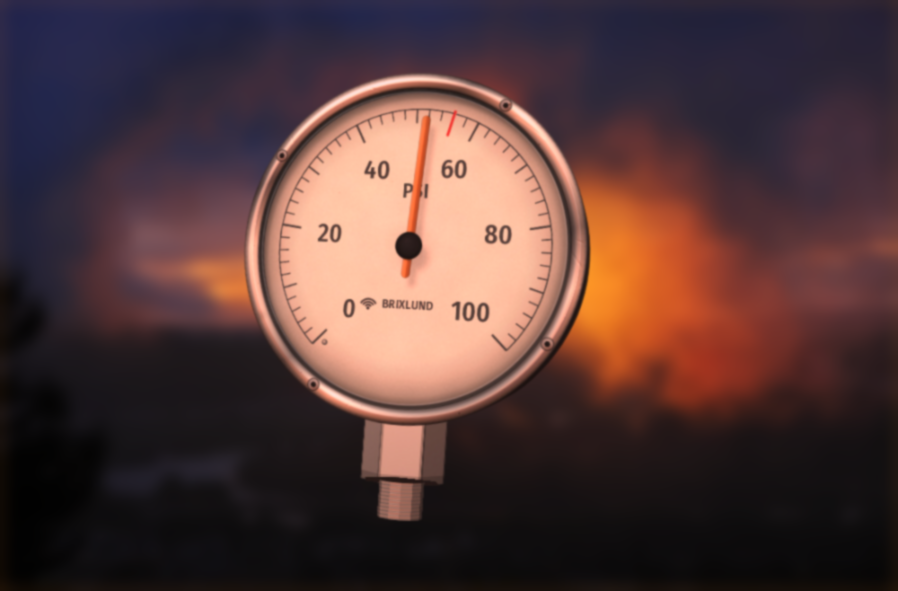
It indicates 52 psi
